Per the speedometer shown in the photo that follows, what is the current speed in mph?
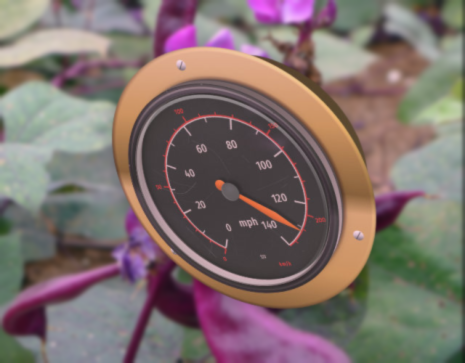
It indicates 130 mph
